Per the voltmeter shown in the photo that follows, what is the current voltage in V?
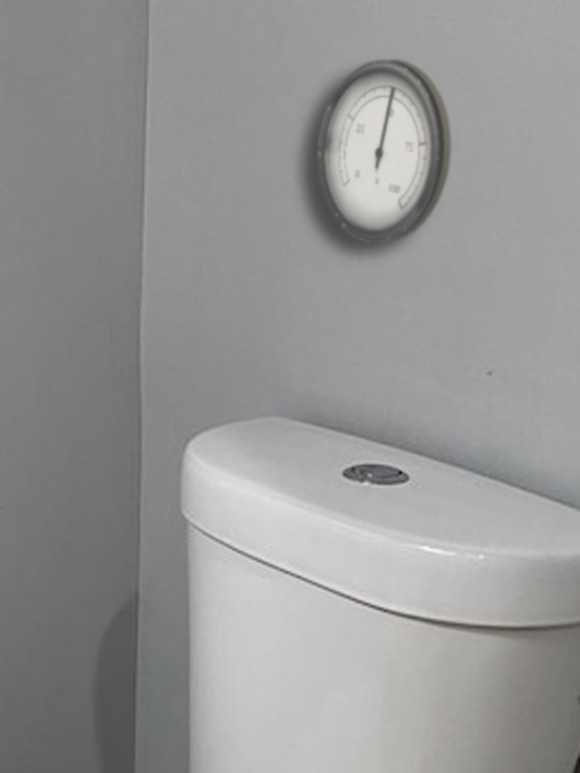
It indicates 50 V
